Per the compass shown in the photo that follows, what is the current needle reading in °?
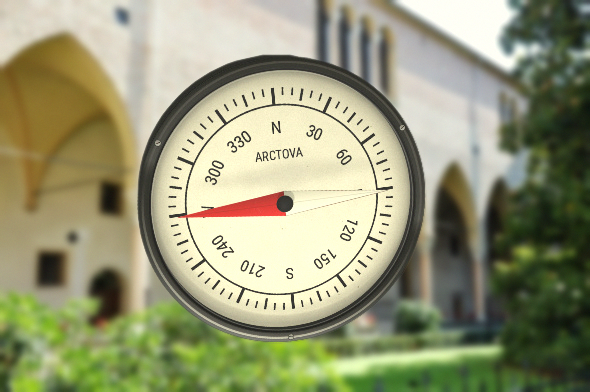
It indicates 270 °
